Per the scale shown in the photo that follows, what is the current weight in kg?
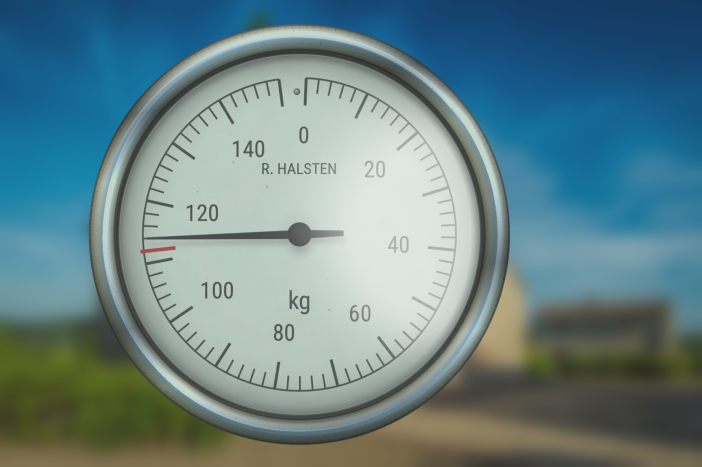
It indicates 114 kg
